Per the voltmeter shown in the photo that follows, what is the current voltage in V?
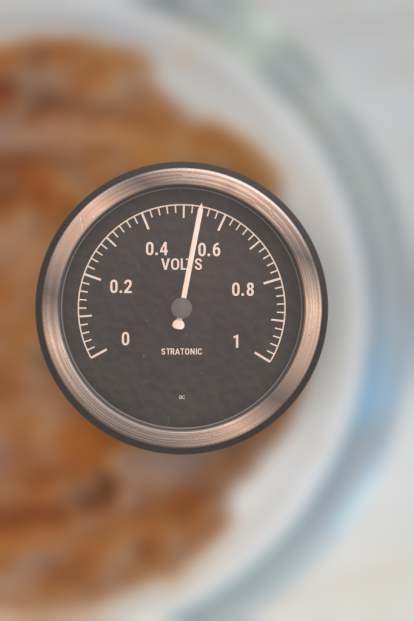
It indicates 0.54 V
